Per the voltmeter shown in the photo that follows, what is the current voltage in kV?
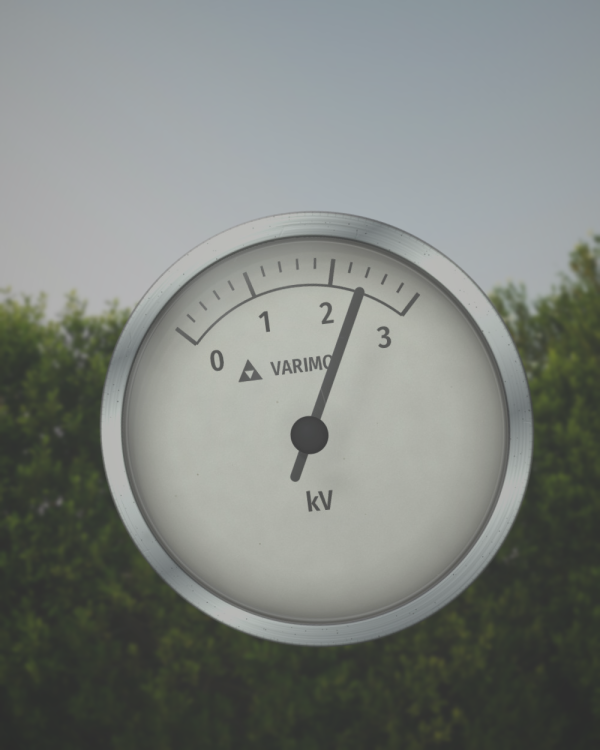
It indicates 2.4 kV
